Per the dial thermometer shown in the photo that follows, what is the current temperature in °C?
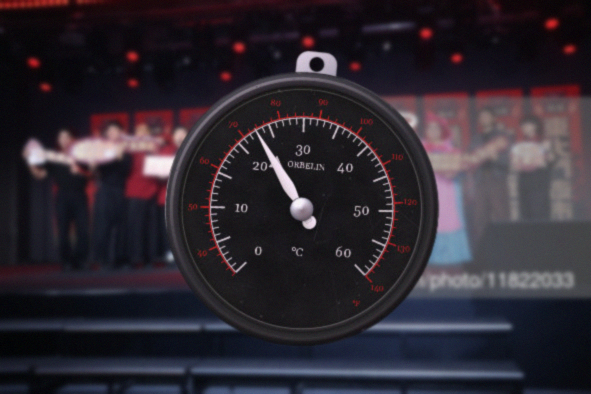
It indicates 23 °C
